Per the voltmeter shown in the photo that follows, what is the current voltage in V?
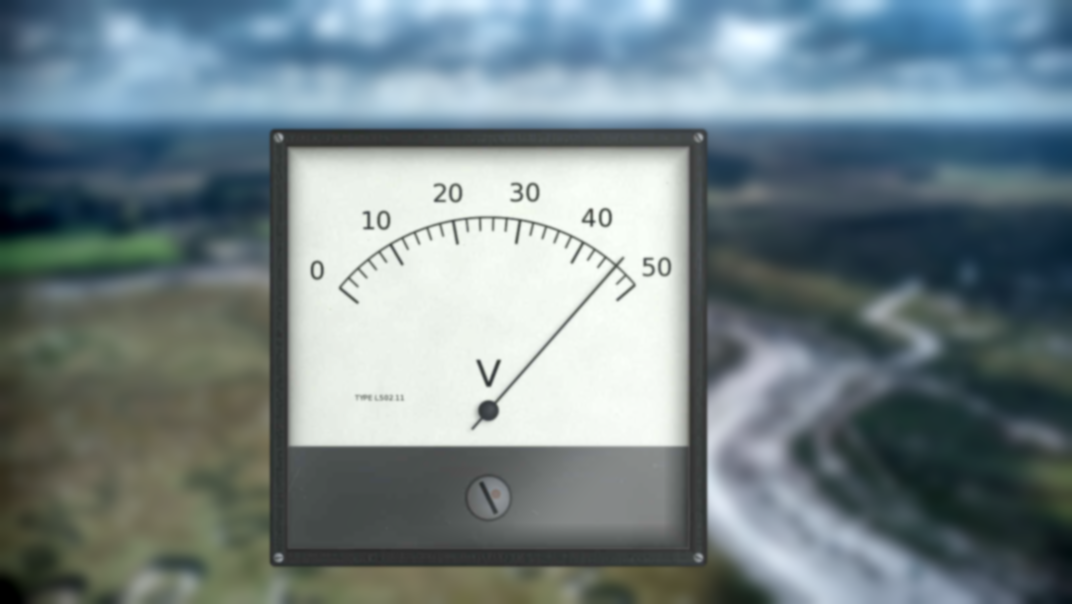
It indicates 46 V
